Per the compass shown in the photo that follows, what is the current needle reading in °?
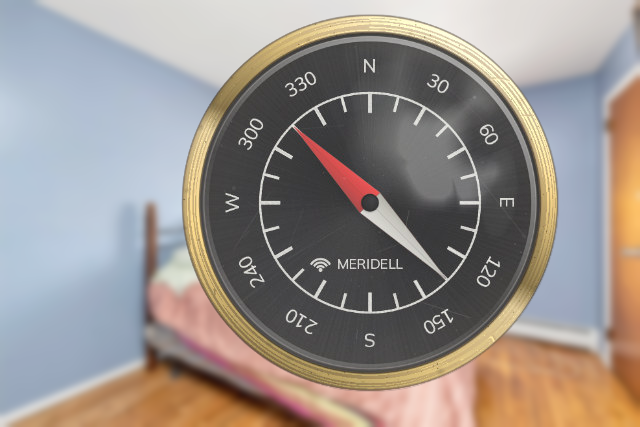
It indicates 315 °
